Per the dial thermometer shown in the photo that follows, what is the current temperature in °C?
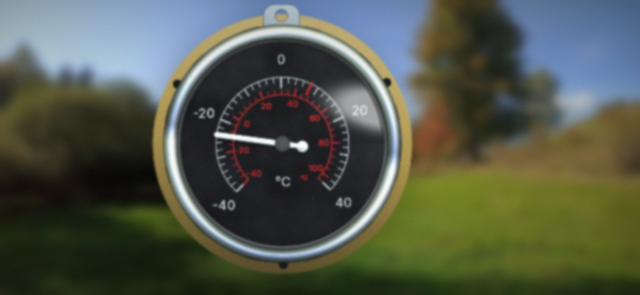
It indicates -24 °C
